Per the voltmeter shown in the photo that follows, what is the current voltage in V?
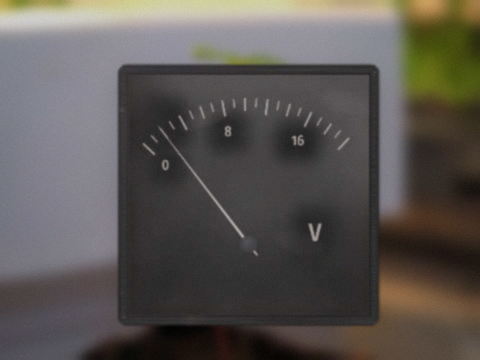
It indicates 2 V
